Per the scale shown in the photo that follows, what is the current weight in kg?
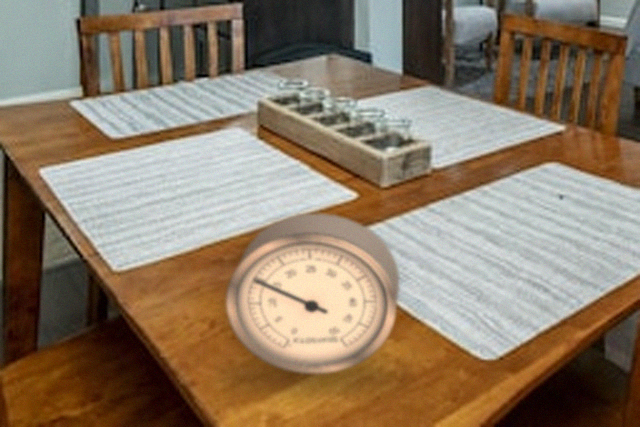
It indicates 15 kg
